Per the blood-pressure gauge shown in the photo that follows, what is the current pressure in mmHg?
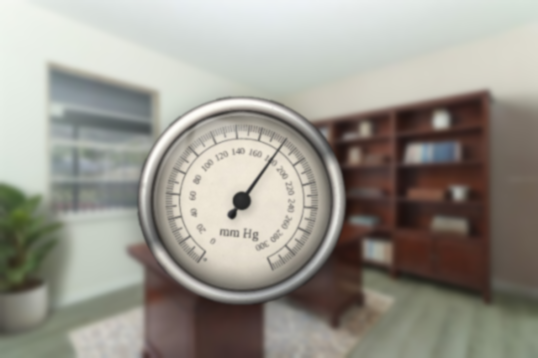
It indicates 180 mmHg
